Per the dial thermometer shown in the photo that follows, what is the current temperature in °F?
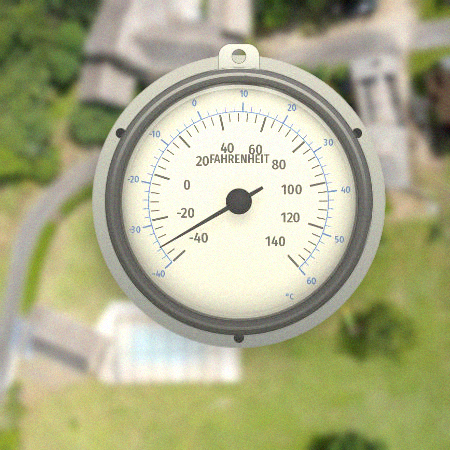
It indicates -32 °F
